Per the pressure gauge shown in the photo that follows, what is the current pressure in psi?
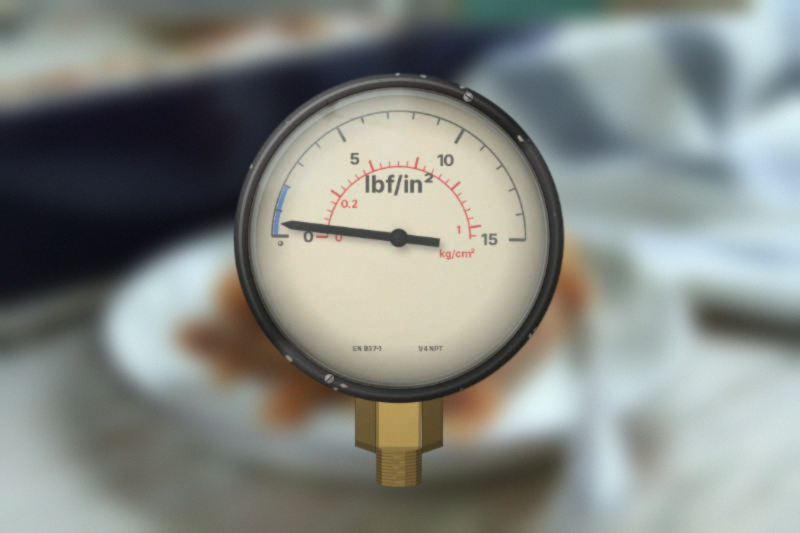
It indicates 0.5 psi
